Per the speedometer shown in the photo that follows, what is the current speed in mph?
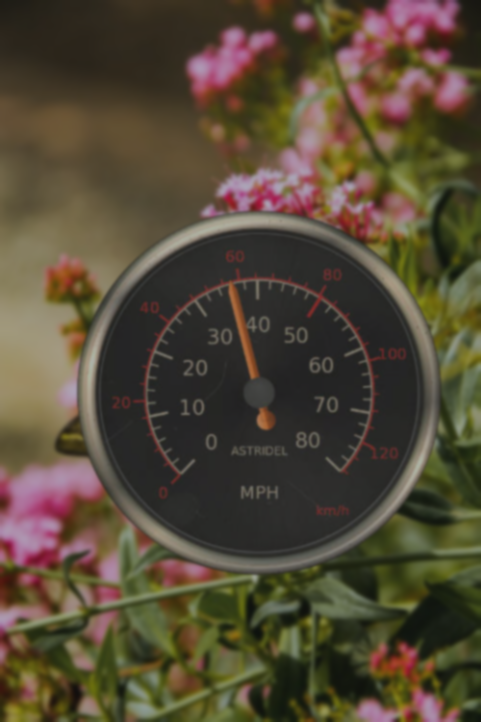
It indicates 36 mph
